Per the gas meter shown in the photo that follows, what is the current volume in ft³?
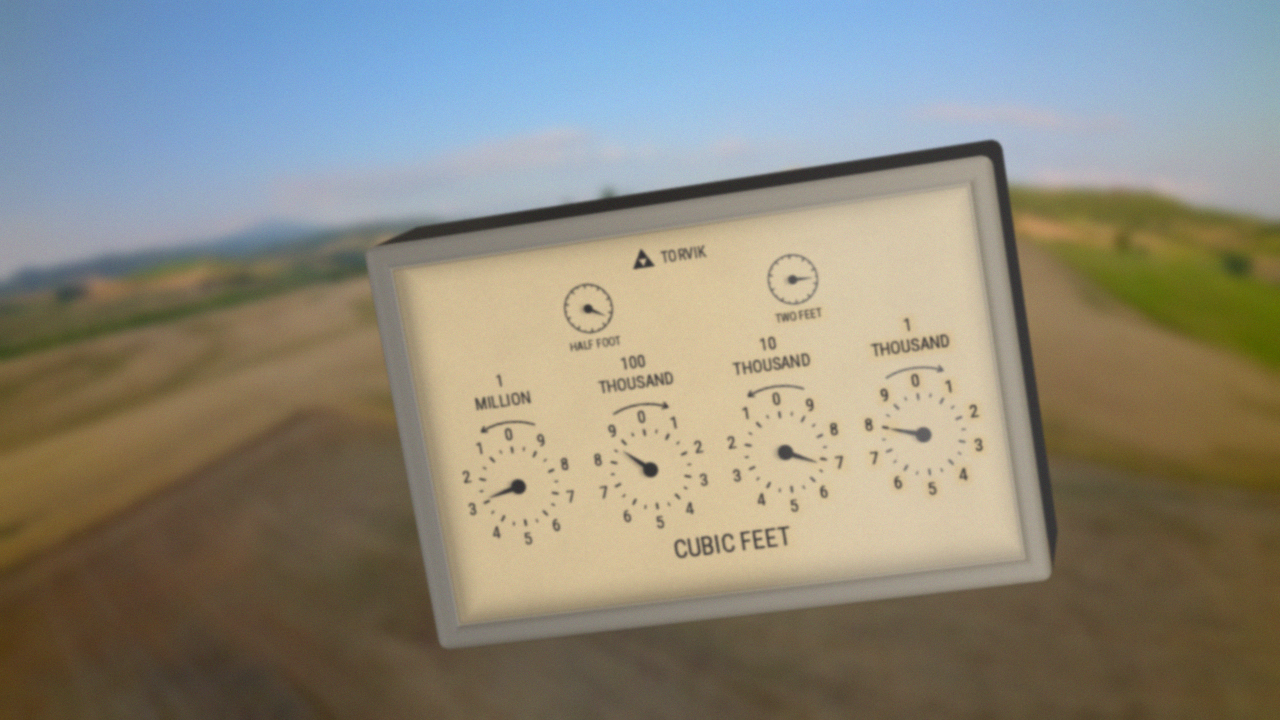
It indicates 286800 ft³
